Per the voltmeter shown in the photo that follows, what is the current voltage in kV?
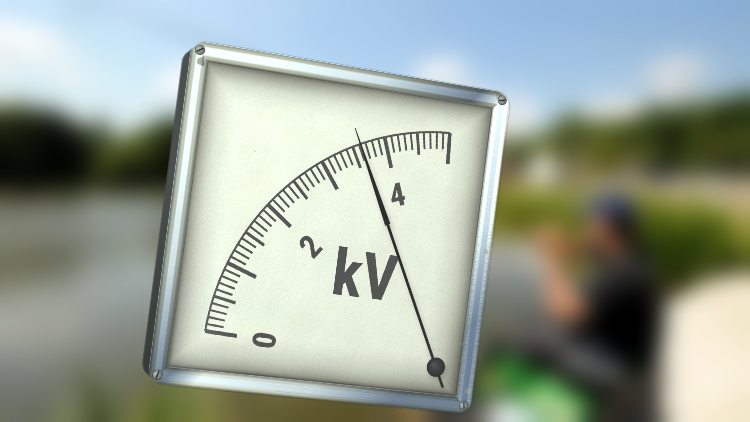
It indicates 3.6 kV
